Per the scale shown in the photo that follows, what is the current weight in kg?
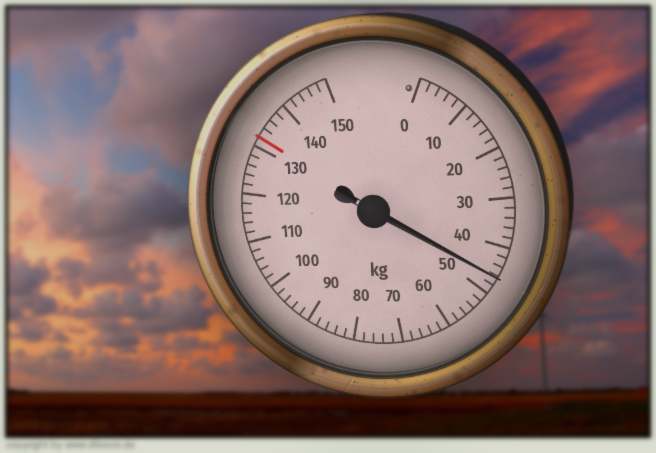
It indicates 46 kg
